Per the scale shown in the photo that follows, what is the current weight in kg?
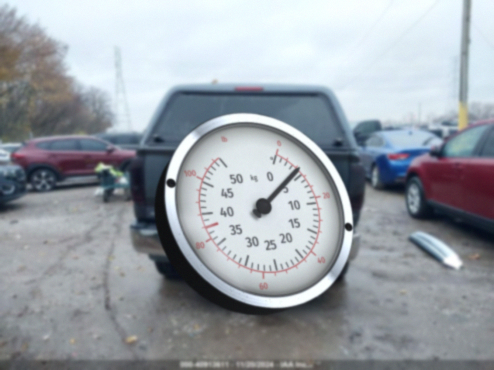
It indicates 4 kg
